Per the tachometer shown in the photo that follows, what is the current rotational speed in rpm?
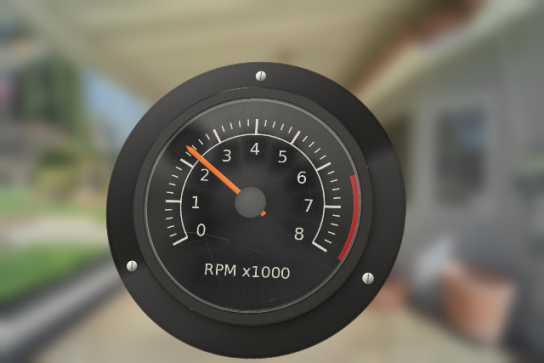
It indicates 2300 rpm
